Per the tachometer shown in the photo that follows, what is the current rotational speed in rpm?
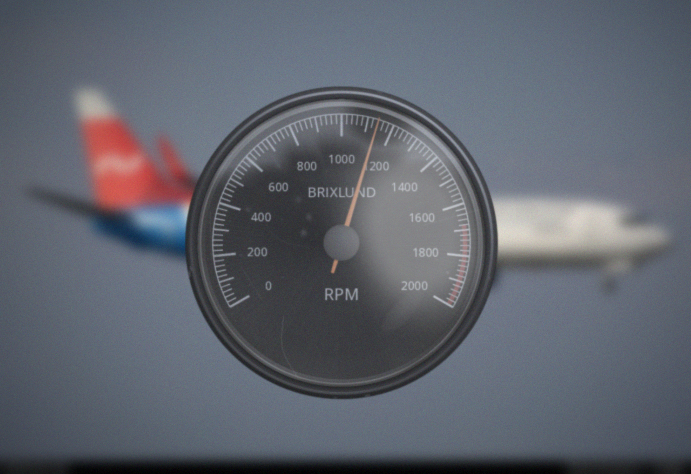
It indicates 1140 rpm
